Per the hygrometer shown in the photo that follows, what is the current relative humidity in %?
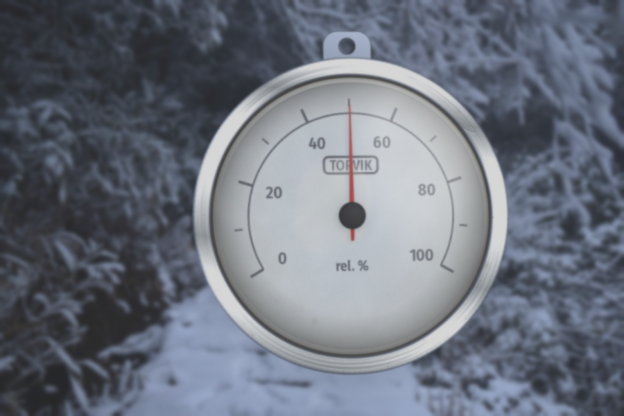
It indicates 50 %
